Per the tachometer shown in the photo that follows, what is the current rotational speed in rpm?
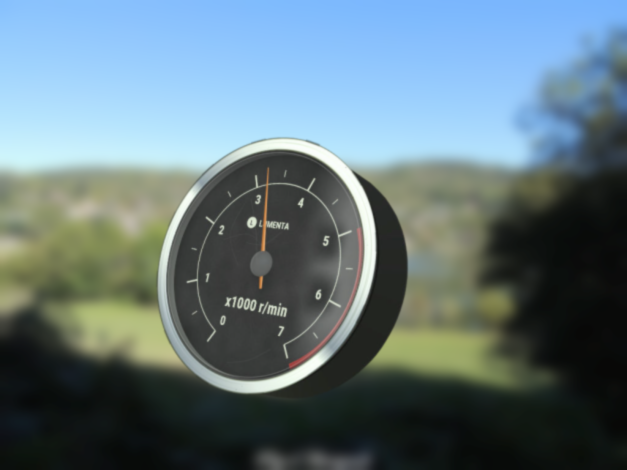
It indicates 3250 rpm
